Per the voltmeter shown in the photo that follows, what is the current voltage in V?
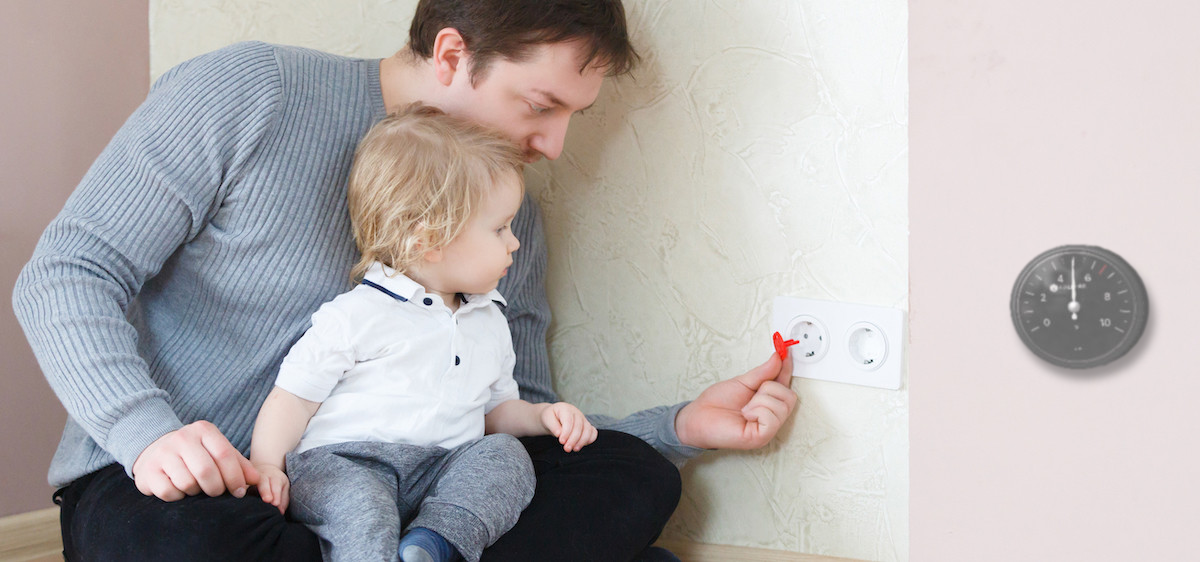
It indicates 5 V
